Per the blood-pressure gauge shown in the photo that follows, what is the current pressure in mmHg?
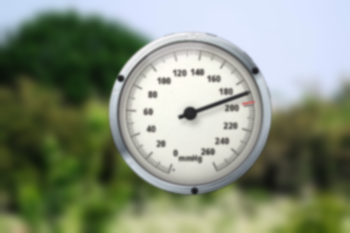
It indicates 190 mmHg
